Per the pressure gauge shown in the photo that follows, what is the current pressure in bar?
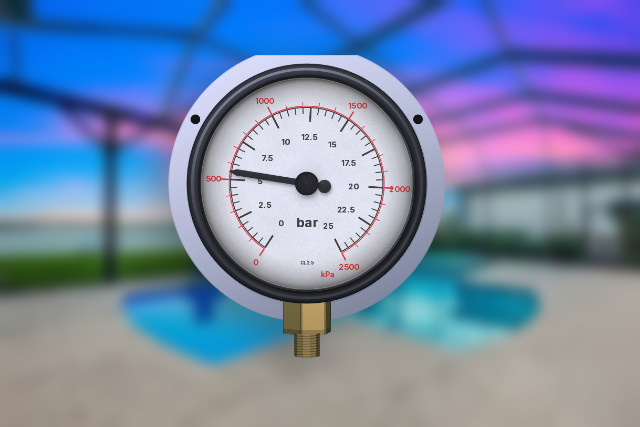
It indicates 5.5 bar
